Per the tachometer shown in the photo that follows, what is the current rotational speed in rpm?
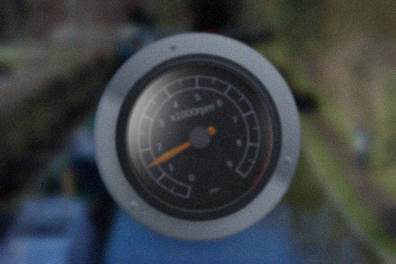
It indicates 1500 rpm
